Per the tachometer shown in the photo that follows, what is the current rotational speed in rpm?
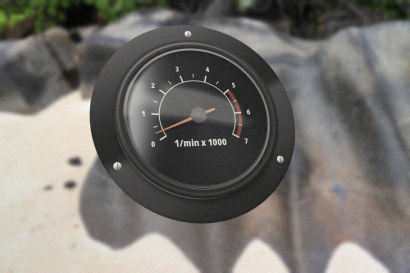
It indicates 250 rpm
